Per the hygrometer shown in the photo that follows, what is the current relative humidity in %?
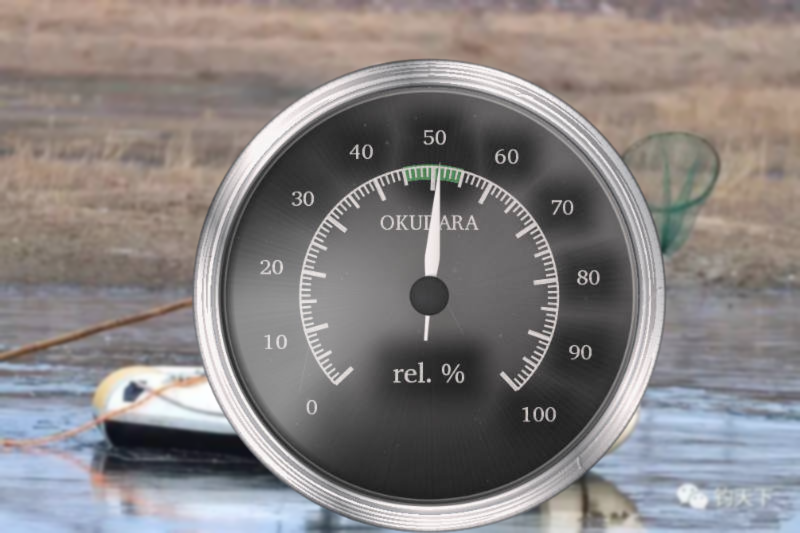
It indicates 51 %
